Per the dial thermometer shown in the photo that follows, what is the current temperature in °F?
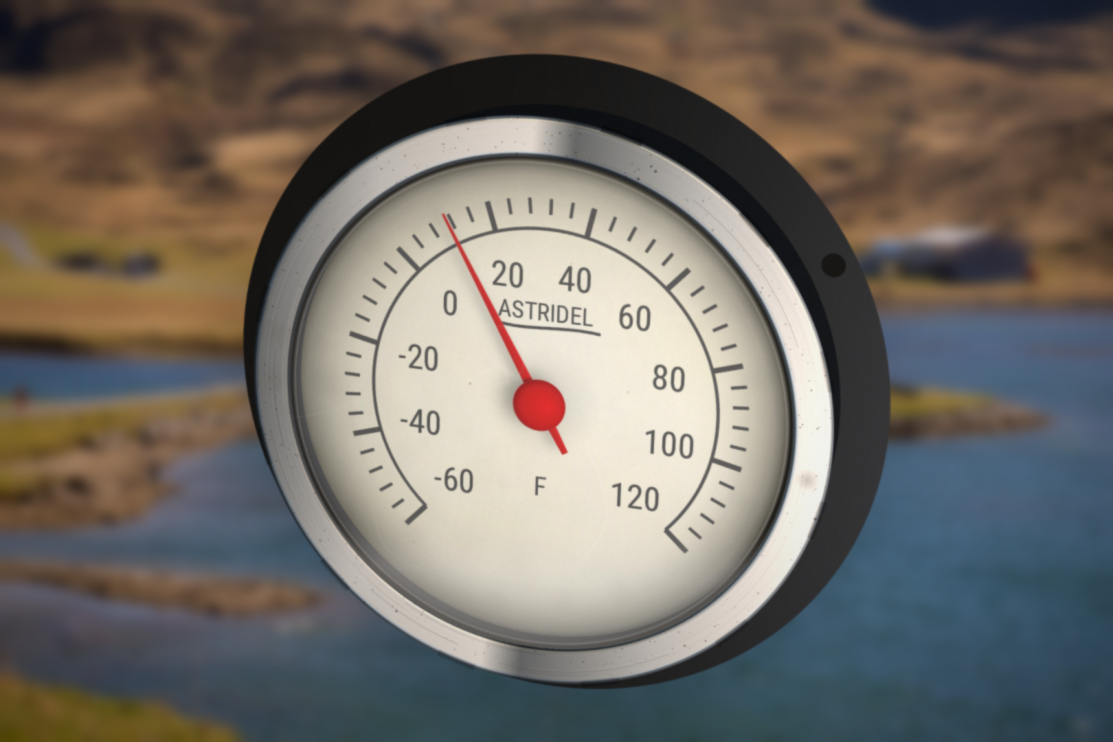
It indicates 12 °F
